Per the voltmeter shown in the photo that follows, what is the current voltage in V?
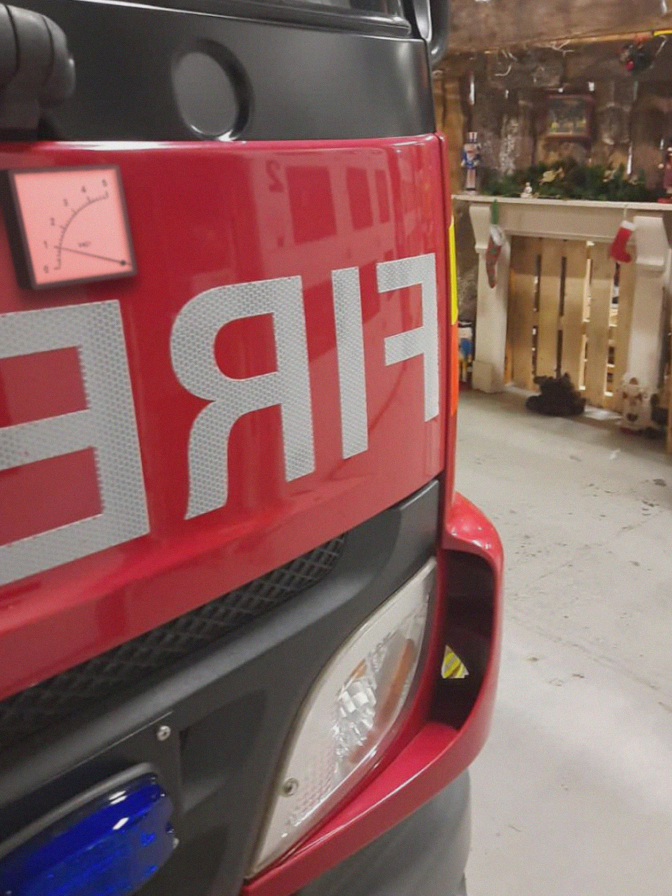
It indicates 1 V
